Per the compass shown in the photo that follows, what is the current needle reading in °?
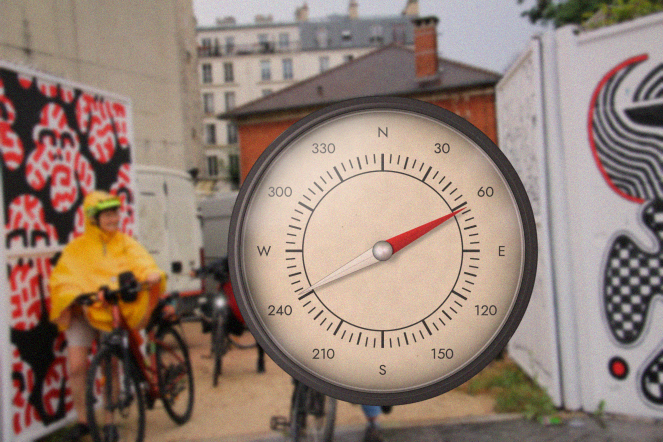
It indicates 62.5 °
